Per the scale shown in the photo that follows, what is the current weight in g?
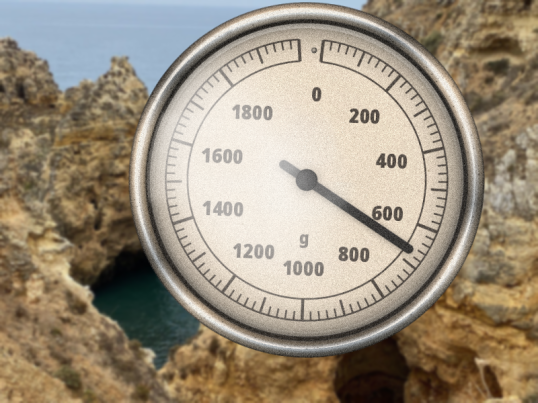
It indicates 670 g
